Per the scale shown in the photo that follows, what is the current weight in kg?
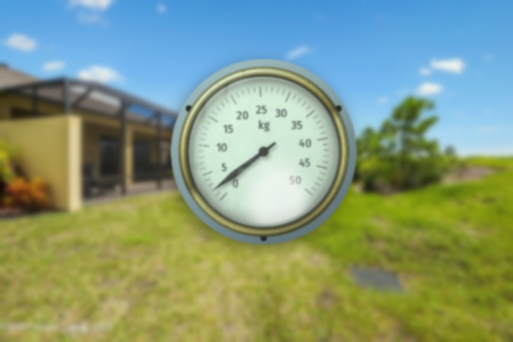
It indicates 2 kg
